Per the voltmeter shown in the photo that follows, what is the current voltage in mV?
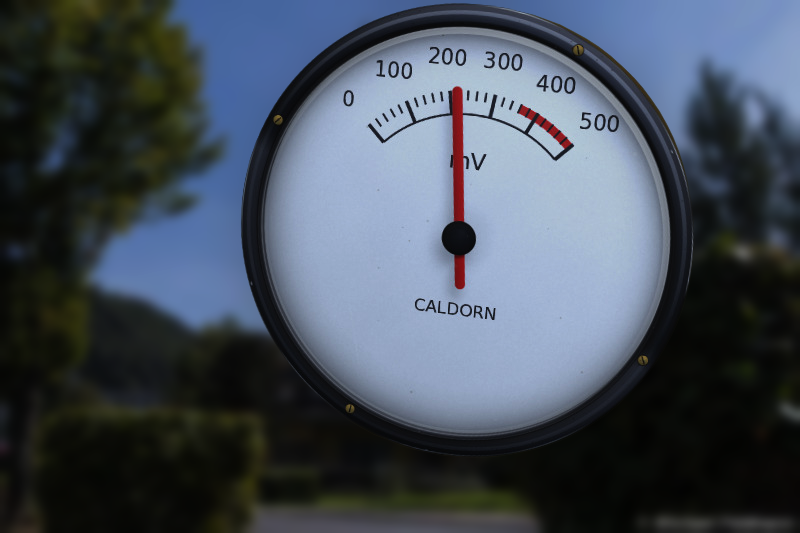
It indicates 220 mV
